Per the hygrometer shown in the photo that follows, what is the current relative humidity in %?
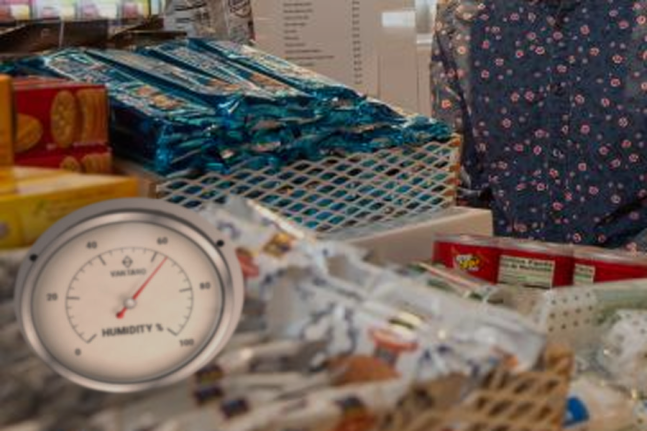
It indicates 64 %
